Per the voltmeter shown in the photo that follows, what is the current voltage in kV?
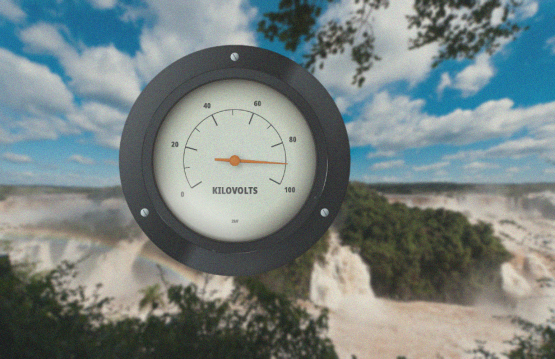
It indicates 90 kV
